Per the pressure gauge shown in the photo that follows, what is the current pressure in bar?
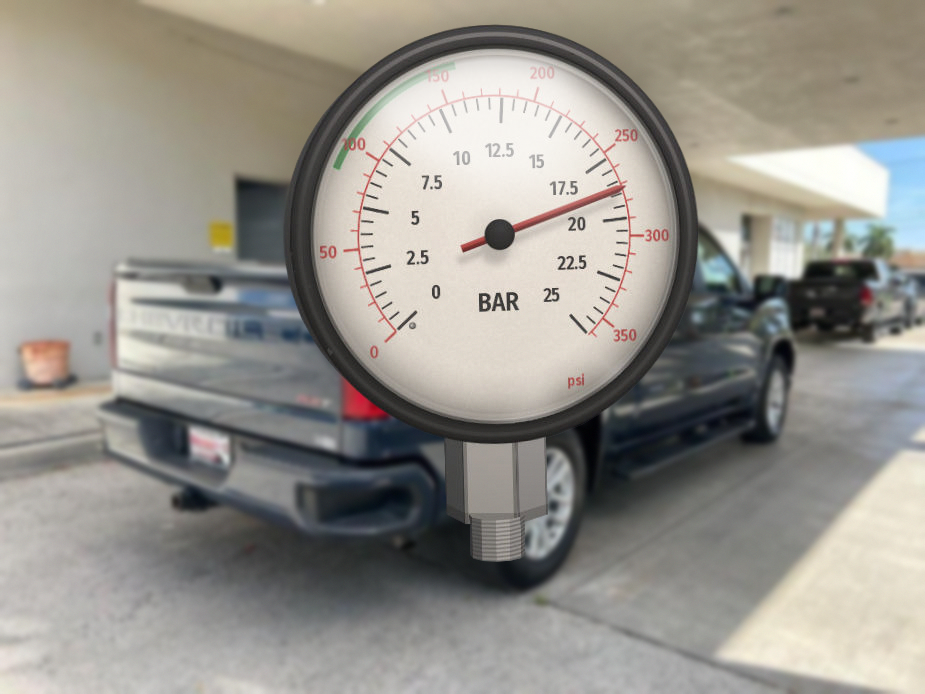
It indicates 18.75 bar
